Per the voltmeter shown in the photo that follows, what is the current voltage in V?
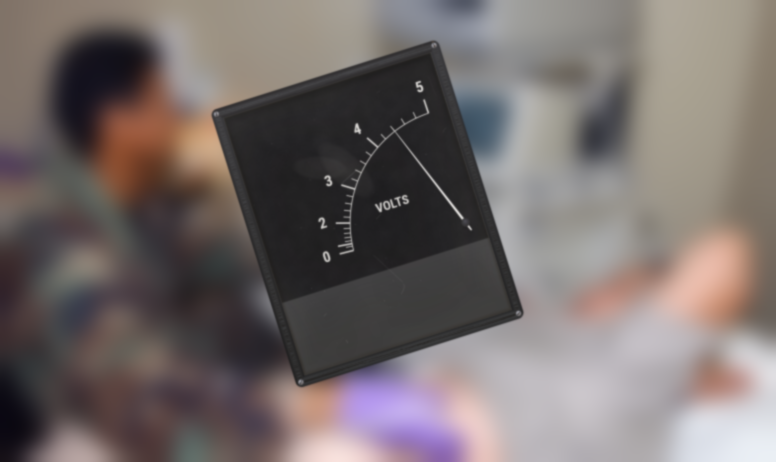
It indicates 4.4 V
